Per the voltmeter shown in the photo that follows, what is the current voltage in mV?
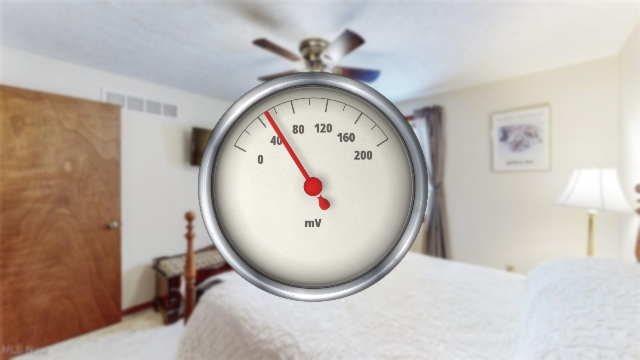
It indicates 50 mV
